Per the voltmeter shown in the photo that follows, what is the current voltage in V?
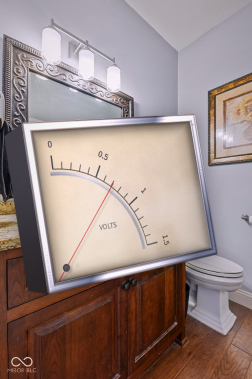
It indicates 0.7 V
